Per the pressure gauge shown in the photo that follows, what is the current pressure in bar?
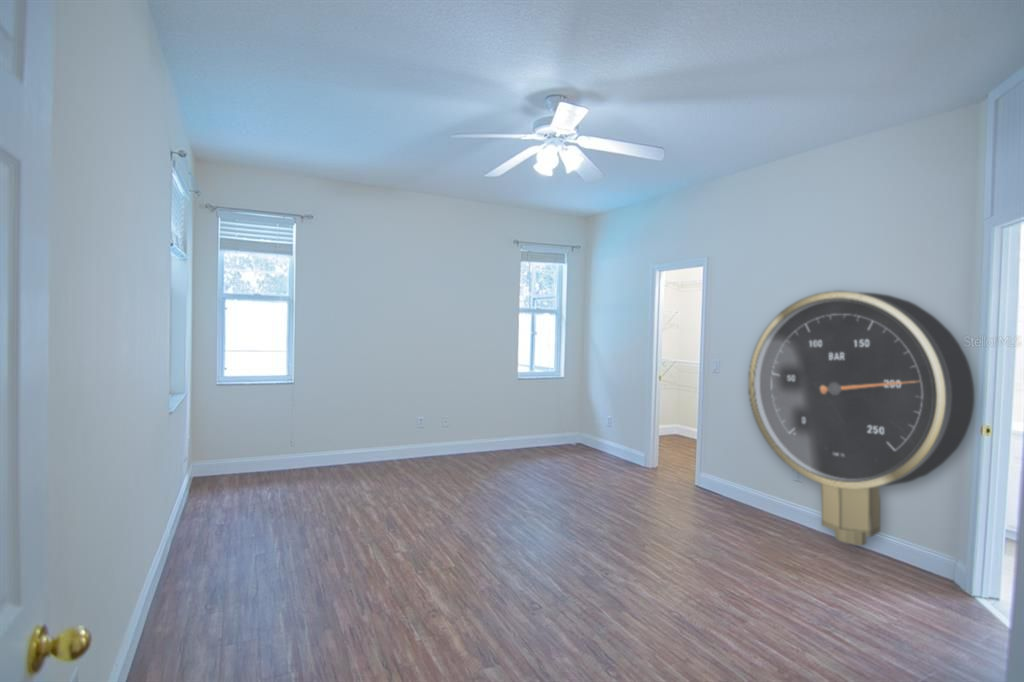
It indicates 200 bar
